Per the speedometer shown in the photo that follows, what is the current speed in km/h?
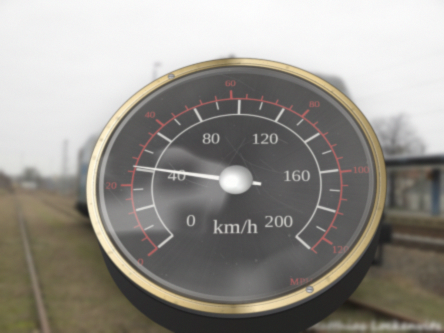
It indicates 40 km/h
